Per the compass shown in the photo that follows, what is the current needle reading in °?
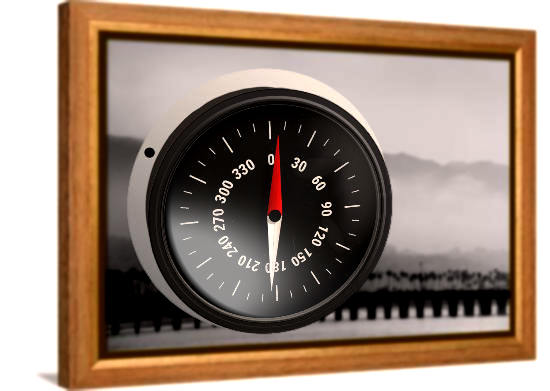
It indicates 5 °
